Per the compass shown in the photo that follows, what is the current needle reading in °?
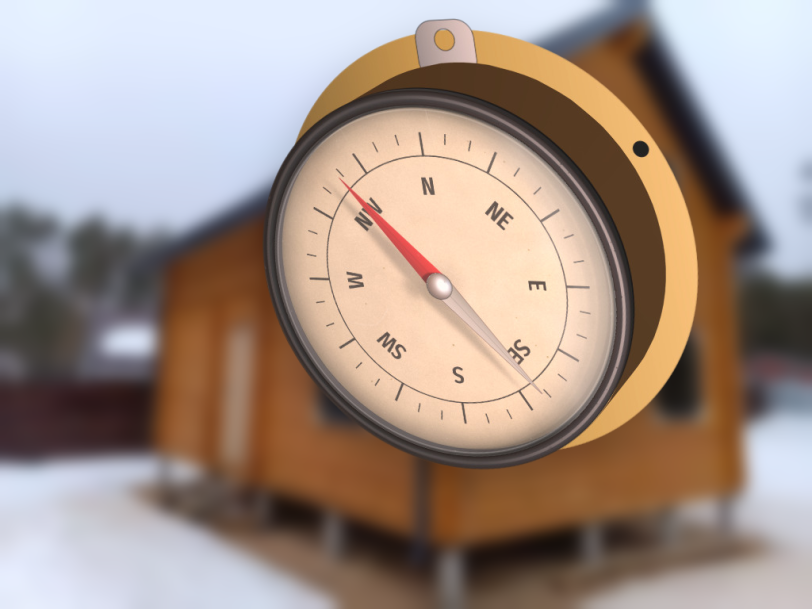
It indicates 320 °
